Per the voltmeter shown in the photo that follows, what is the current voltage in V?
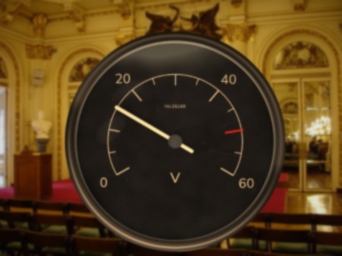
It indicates 15 V
